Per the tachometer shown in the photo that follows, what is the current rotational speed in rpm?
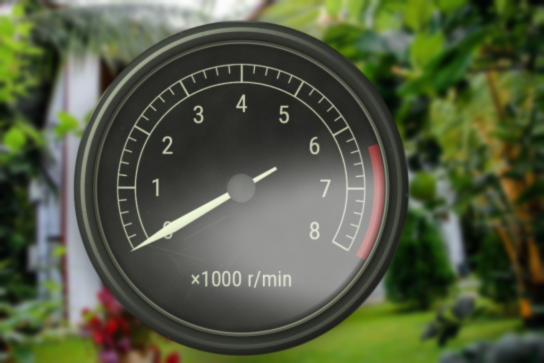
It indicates 0 rpm
